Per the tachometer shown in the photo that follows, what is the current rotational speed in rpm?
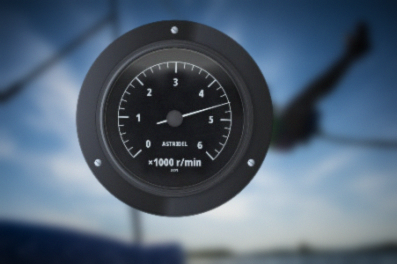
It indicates 4600 rpm
